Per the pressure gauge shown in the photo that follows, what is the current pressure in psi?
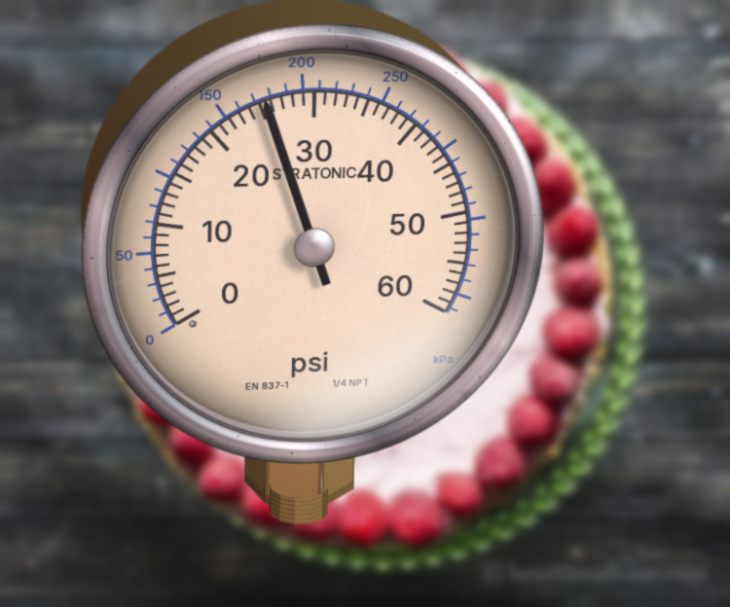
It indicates 25.5 psi
